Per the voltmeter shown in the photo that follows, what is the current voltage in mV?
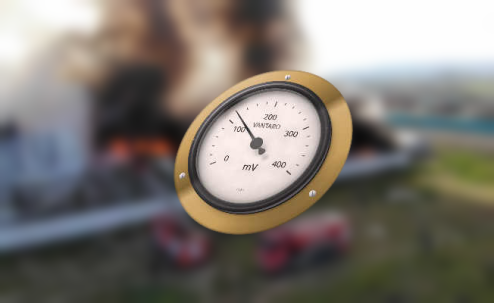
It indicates 120 mV
